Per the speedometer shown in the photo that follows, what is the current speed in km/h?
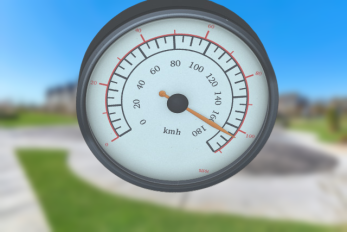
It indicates 165 km/h
